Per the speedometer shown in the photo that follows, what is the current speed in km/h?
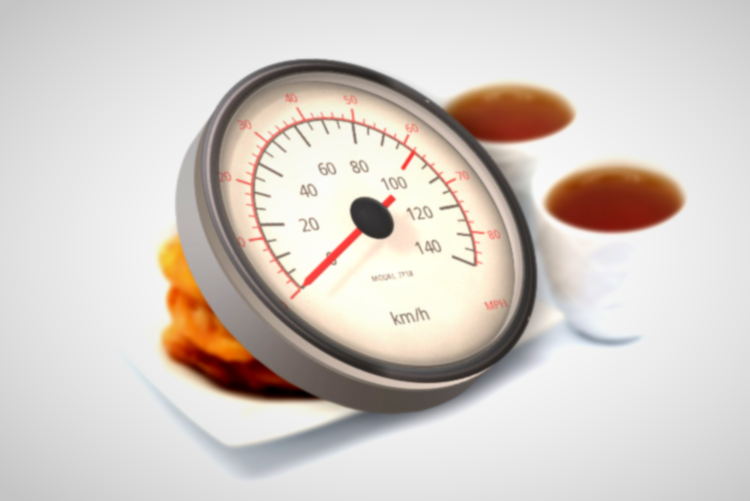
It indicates 0 km/h
